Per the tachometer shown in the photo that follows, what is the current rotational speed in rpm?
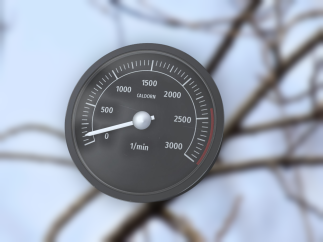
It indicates 100 rpm
